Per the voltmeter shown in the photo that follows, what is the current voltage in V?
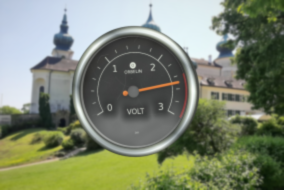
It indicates 2.5 V
